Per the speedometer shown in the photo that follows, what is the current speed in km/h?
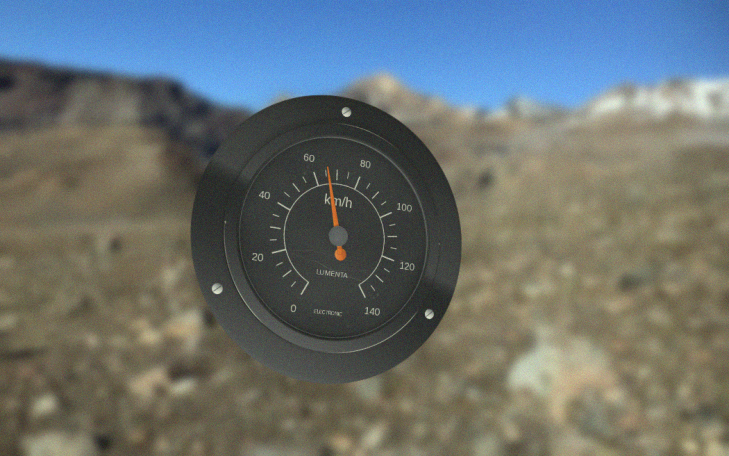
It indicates 65 km/h
